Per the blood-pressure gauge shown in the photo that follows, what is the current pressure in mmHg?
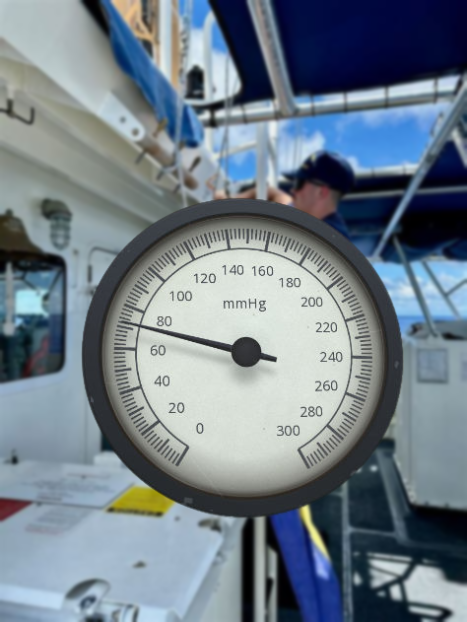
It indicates 72 mmHg
